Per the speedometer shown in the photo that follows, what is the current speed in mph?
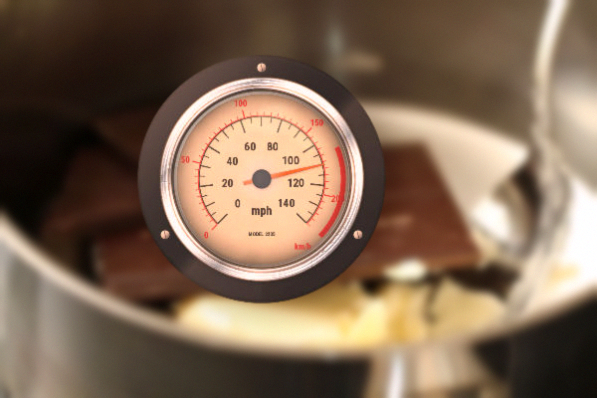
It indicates 110 mph
